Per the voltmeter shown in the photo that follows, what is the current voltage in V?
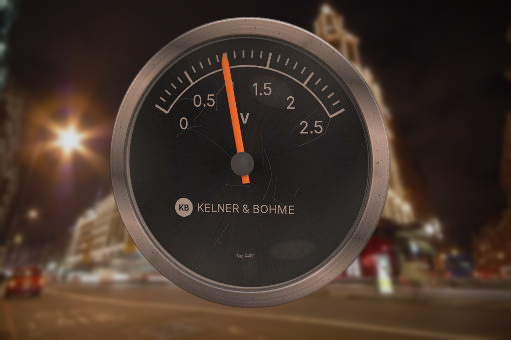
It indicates 1 V
